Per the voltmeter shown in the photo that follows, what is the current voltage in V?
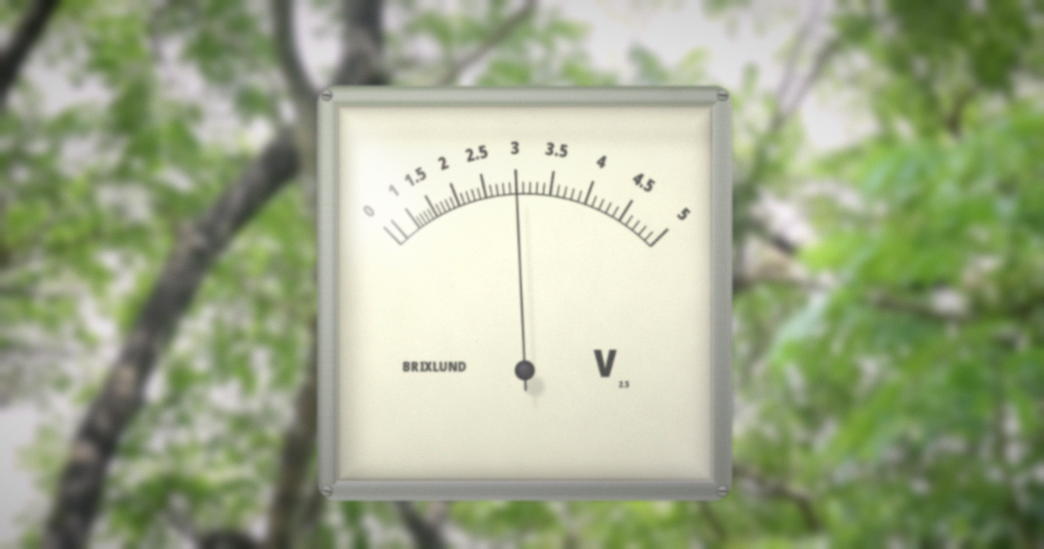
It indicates 3 V
